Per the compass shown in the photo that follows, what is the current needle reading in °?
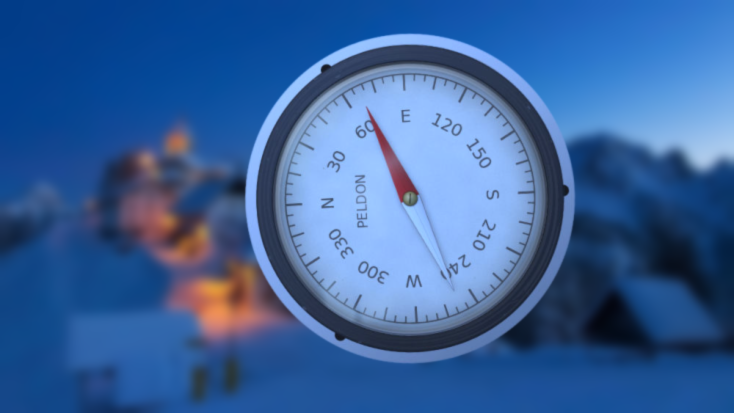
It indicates 67.5 °
